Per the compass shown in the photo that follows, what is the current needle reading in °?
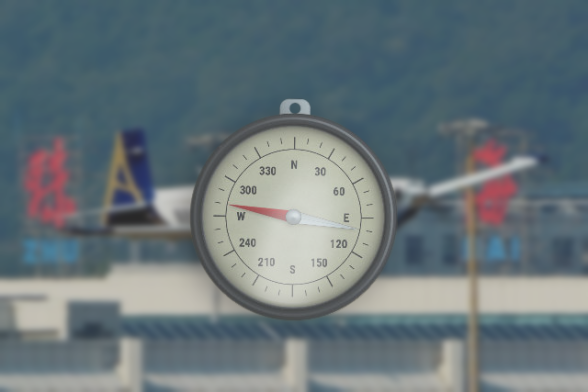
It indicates 280 °
